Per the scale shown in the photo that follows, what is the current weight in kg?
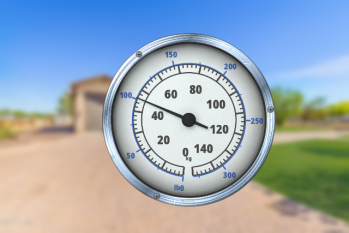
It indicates 46 kg
